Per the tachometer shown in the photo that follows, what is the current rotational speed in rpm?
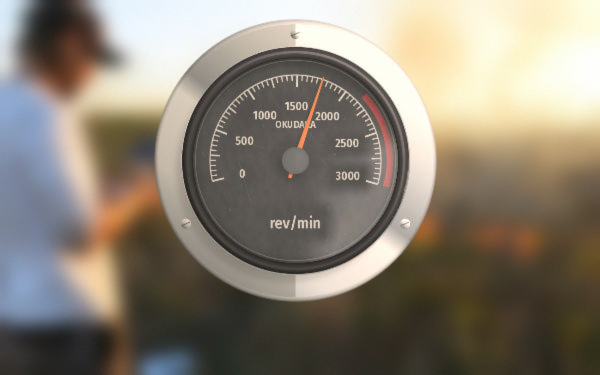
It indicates 1750 rpm
